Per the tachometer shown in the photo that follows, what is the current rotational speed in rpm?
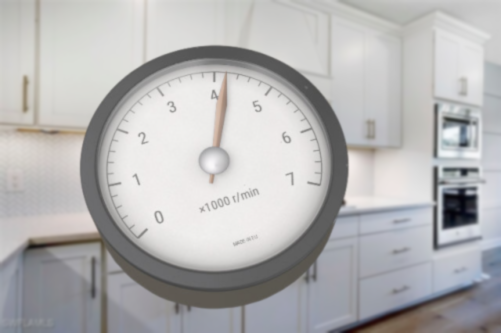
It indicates 4200 rpm
